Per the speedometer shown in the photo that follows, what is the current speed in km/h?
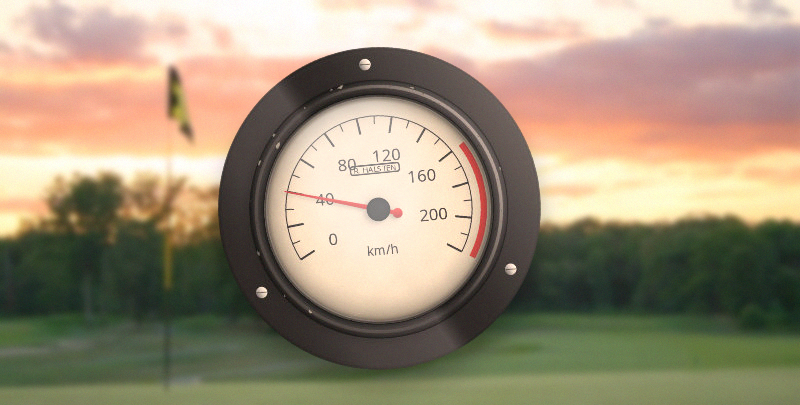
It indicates 40 km/h
